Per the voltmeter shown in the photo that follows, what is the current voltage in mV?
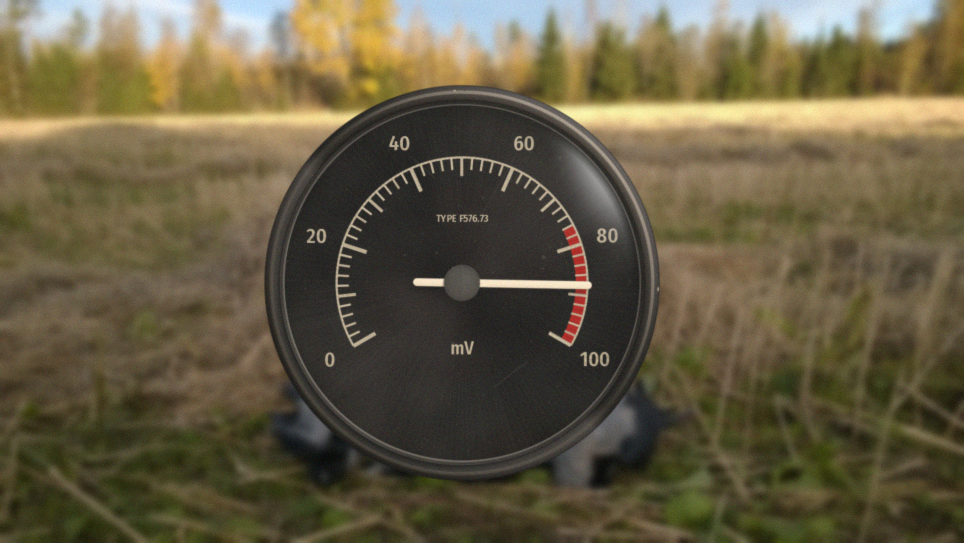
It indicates 88 mV
